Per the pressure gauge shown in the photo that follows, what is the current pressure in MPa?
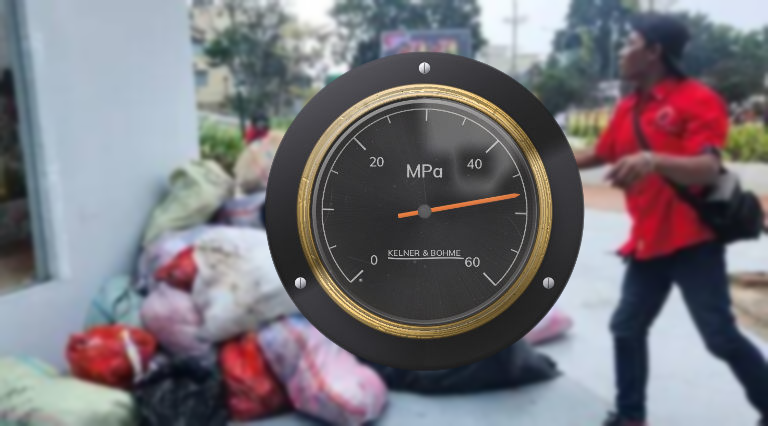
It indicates 47.5 MPa
